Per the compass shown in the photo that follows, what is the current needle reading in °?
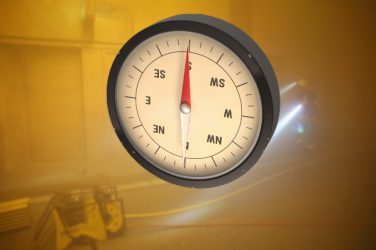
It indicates 180 °
